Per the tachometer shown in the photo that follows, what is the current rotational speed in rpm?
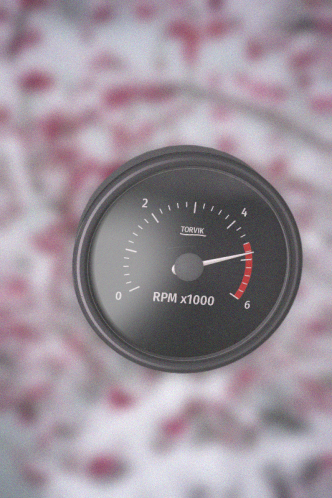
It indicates 4800 rpm
